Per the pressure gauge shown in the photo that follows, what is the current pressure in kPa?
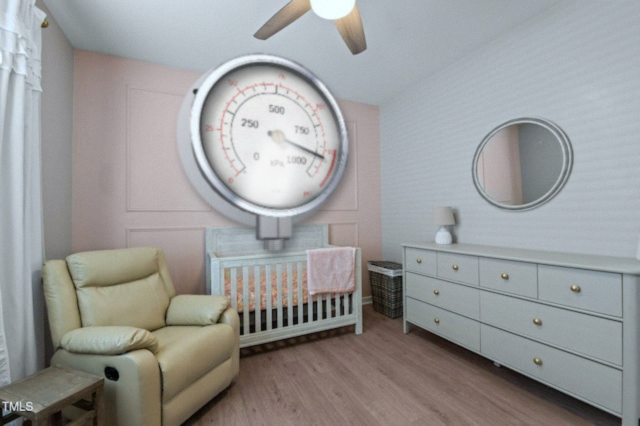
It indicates 900 kPa
